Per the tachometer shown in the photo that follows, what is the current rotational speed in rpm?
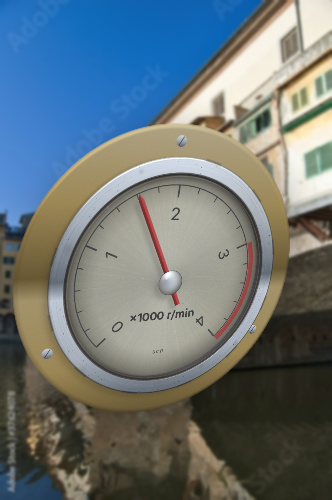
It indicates 1600 rpm
